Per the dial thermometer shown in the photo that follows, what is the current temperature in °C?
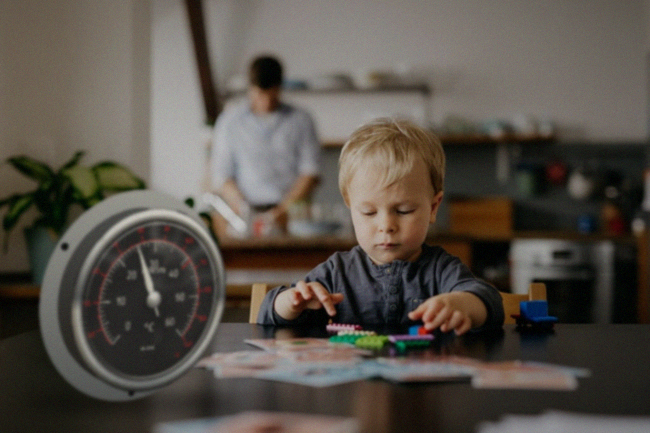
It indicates 25 °C
